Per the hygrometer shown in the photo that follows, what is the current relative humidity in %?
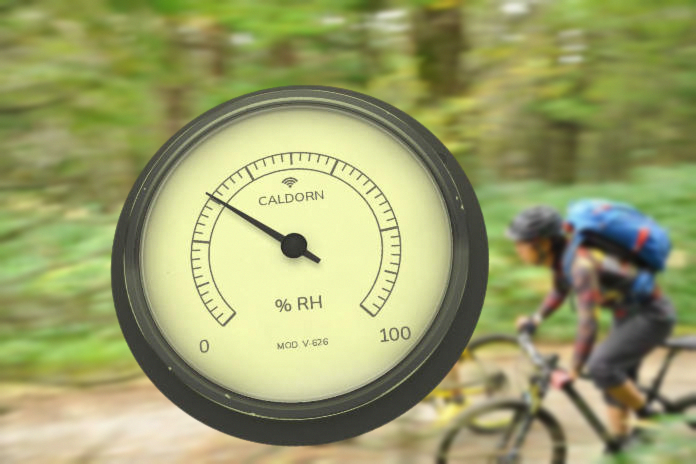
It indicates 30 %
